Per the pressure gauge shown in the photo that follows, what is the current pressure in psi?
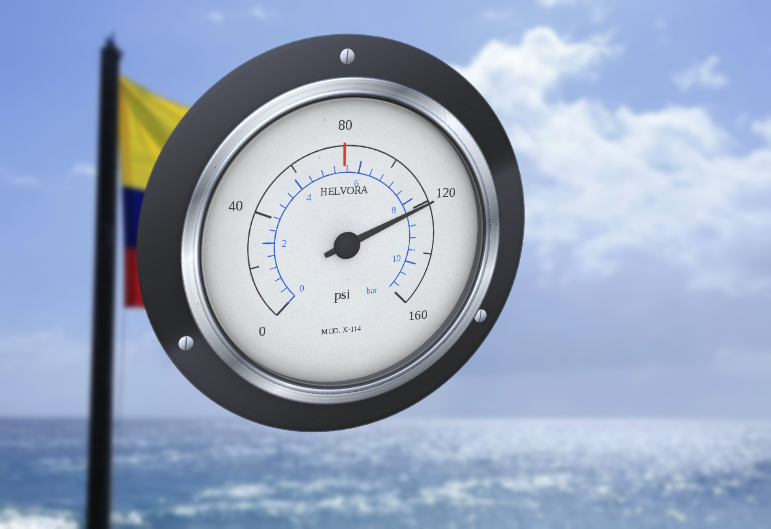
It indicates 120 psi
